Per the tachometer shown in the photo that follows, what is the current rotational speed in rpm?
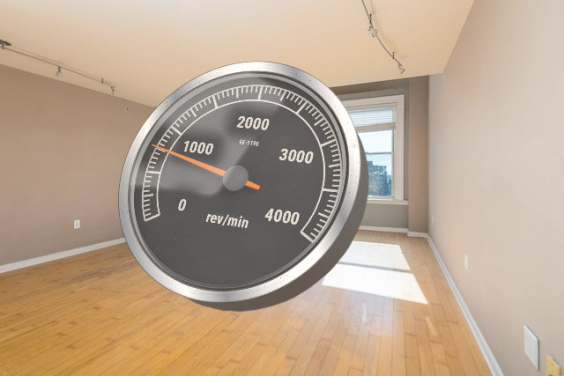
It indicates 750 rpm
